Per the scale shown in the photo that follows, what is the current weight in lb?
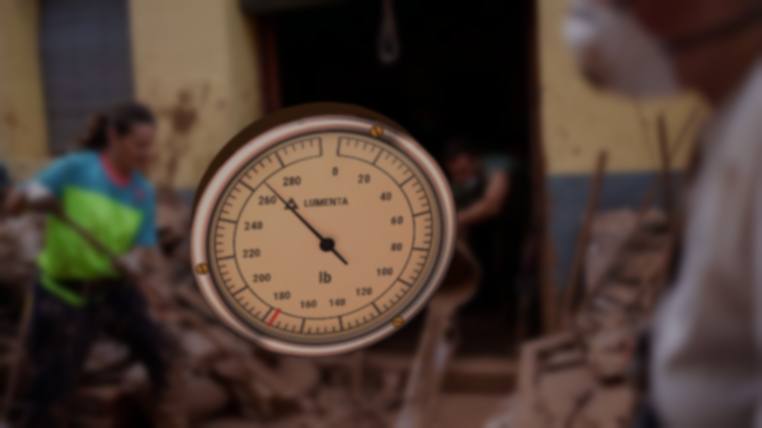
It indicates 268 lb
